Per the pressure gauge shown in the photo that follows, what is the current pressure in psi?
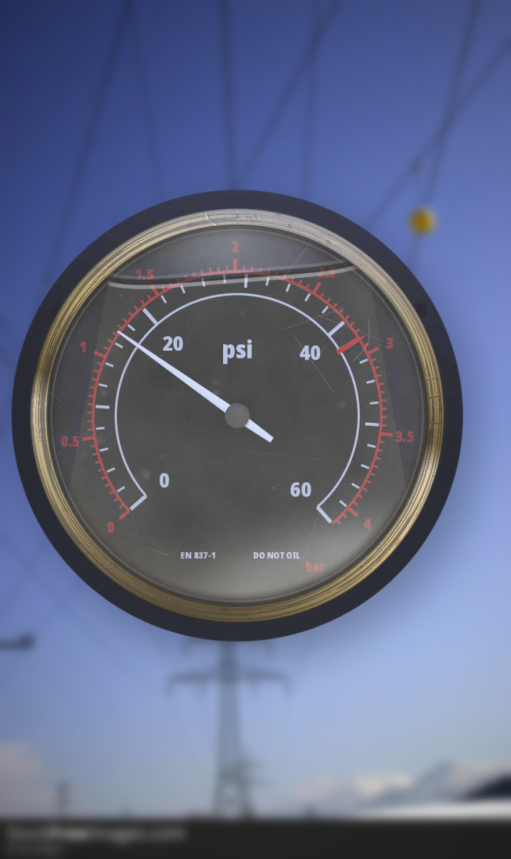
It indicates 17 psi
